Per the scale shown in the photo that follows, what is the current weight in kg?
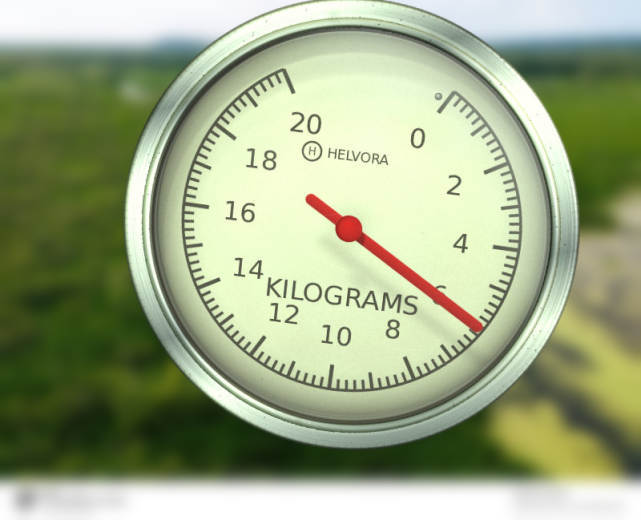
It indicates 6 kg
